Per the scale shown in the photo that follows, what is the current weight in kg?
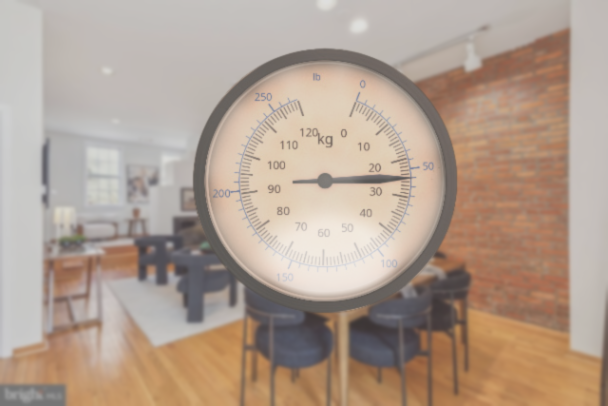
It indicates 25 kg
